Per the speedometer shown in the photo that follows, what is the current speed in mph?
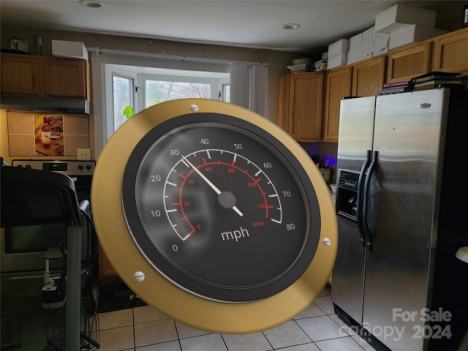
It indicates 30 mph
